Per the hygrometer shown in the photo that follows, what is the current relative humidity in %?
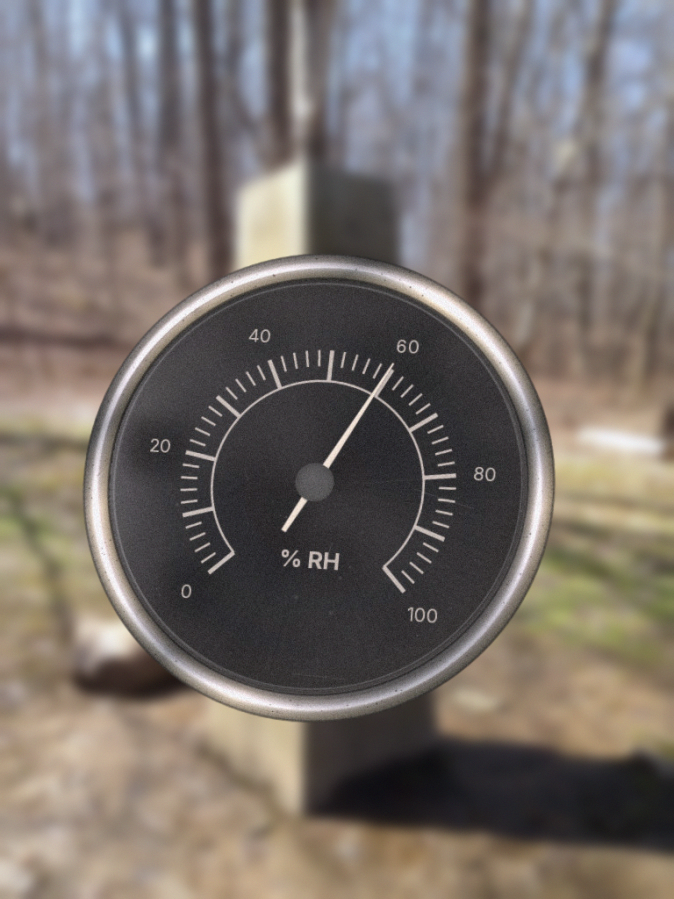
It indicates 60 %
